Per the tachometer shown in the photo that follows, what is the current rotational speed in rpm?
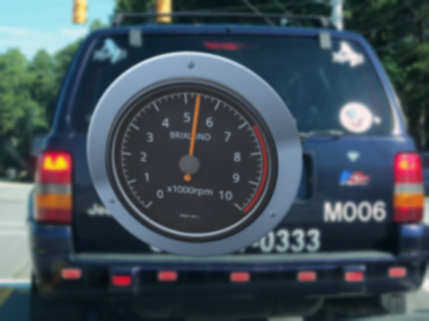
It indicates 5400 rpm
